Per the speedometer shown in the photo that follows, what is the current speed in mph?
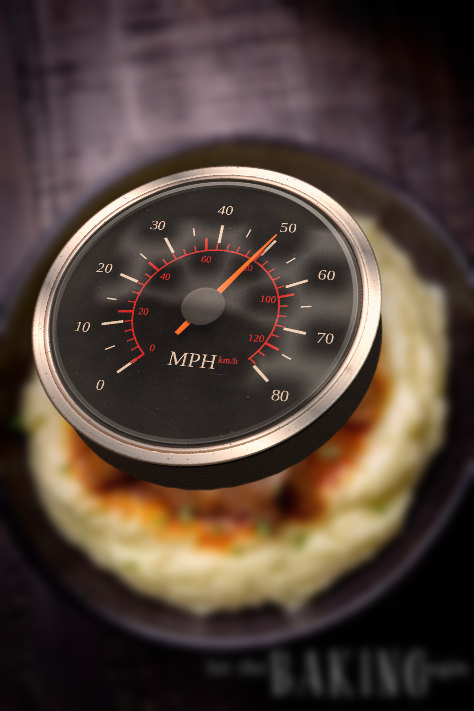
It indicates 50 mph
